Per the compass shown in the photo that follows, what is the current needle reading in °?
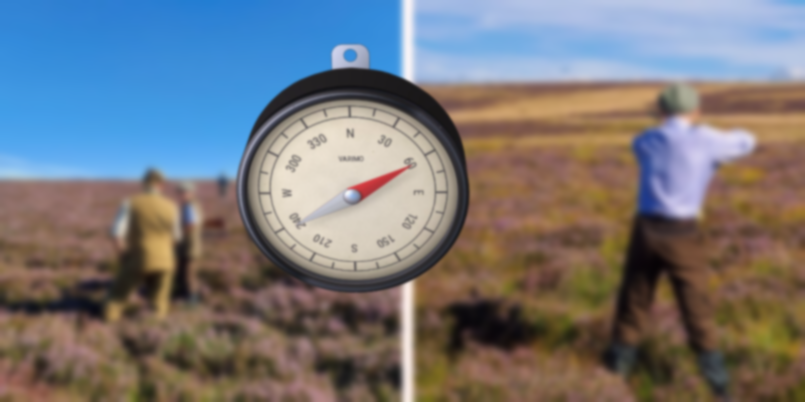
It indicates 60 °
